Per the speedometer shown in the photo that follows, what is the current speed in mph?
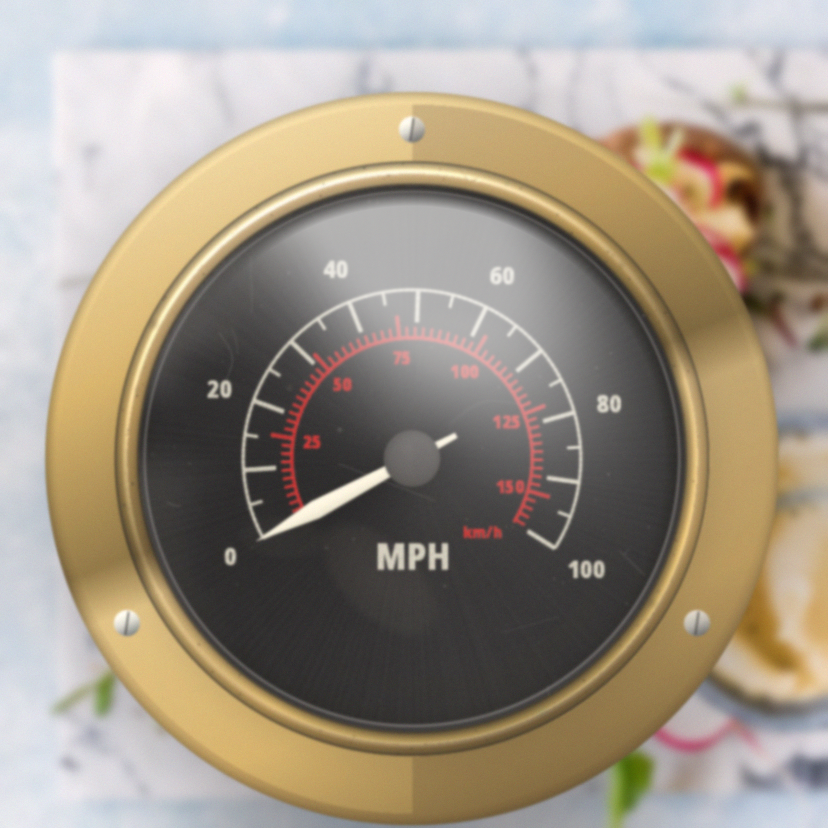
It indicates 0 mph
